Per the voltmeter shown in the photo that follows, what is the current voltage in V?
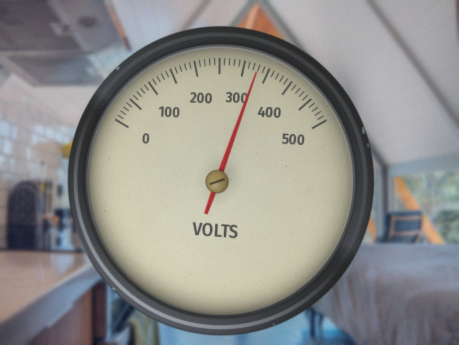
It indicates 330 V
